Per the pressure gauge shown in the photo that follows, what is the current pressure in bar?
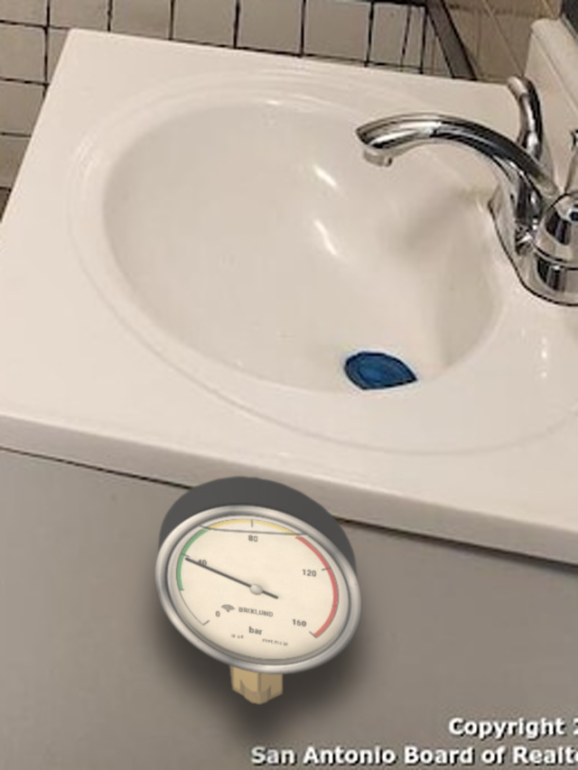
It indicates 40 bar
